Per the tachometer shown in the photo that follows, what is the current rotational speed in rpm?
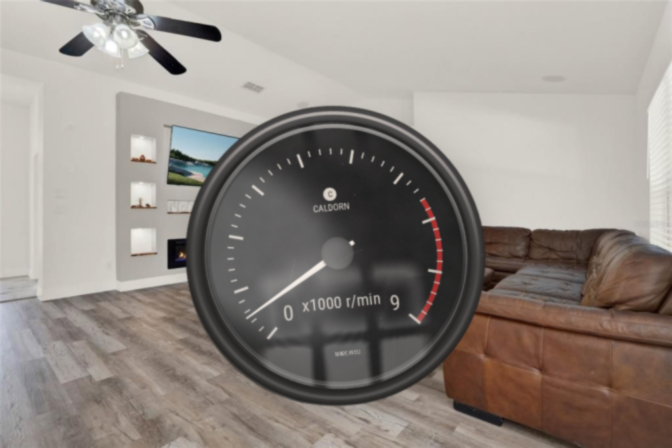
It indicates 500 rpm
